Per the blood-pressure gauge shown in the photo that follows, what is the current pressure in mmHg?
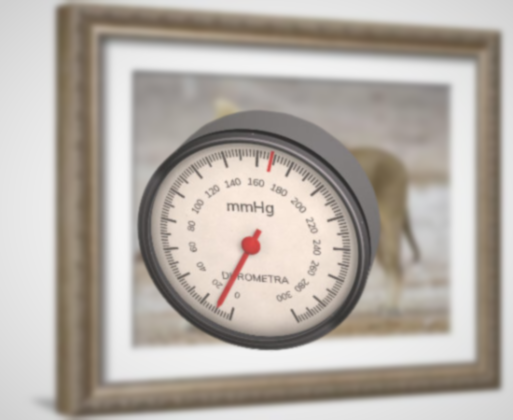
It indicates 10 mmHg
